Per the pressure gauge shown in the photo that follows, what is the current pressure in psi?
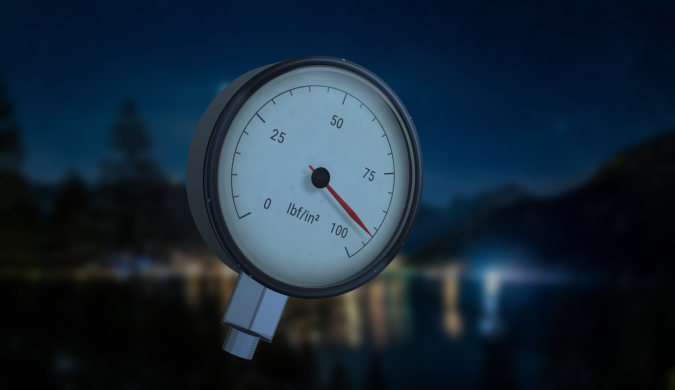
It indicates 92.5 psi
